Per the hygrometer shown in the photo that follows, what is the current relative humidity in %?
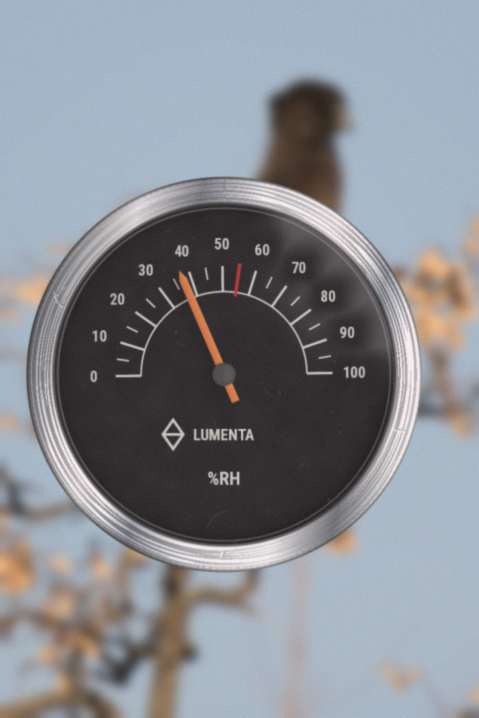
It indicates 37.5 %
